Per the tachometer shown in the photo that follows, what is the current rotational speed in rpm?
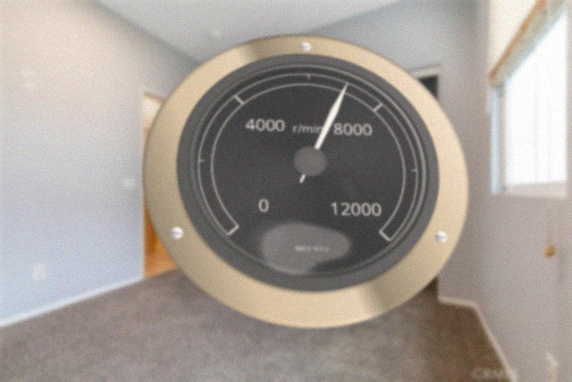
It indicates 7000 rpm
